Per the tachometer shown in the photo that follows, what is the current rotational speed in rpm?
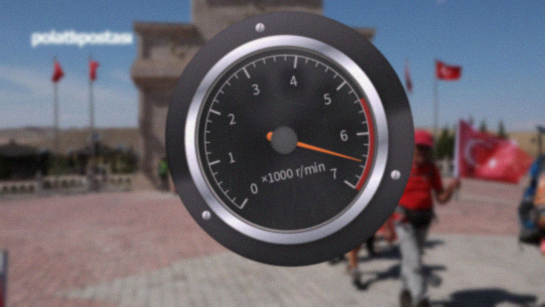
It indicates 6500 rpm
